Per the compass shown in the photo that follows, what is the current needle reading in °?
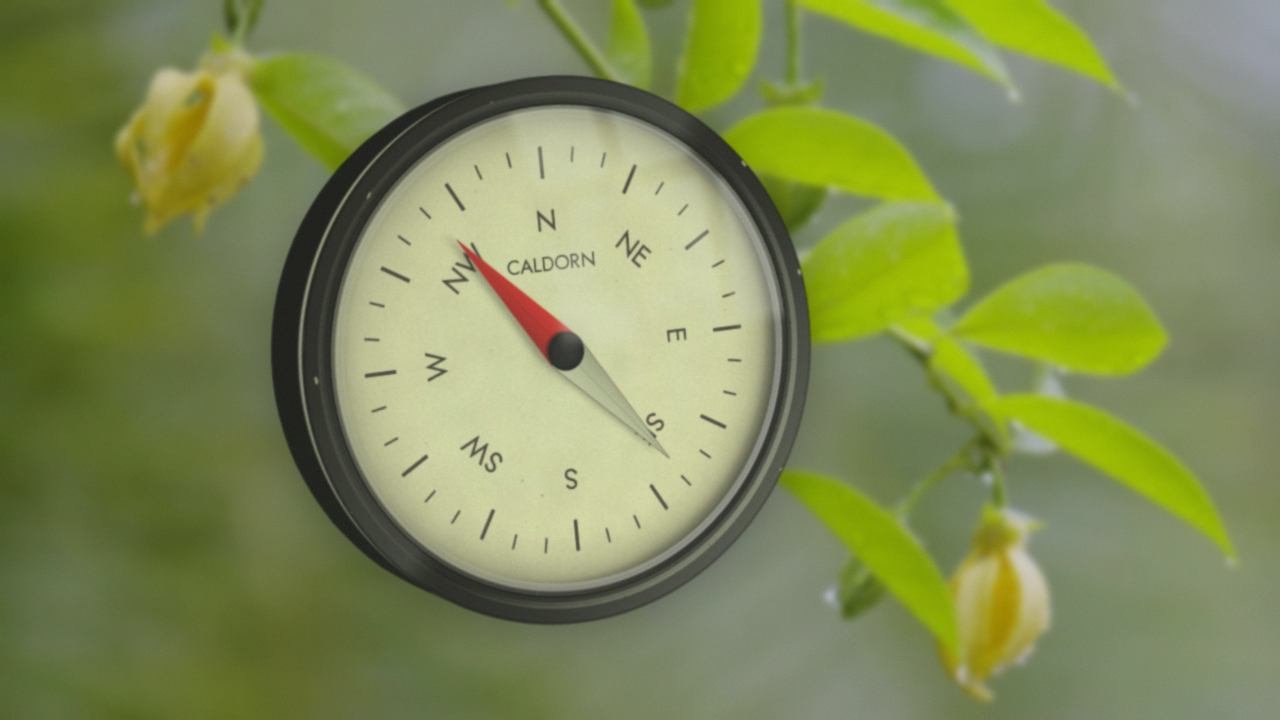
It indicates 320 °
